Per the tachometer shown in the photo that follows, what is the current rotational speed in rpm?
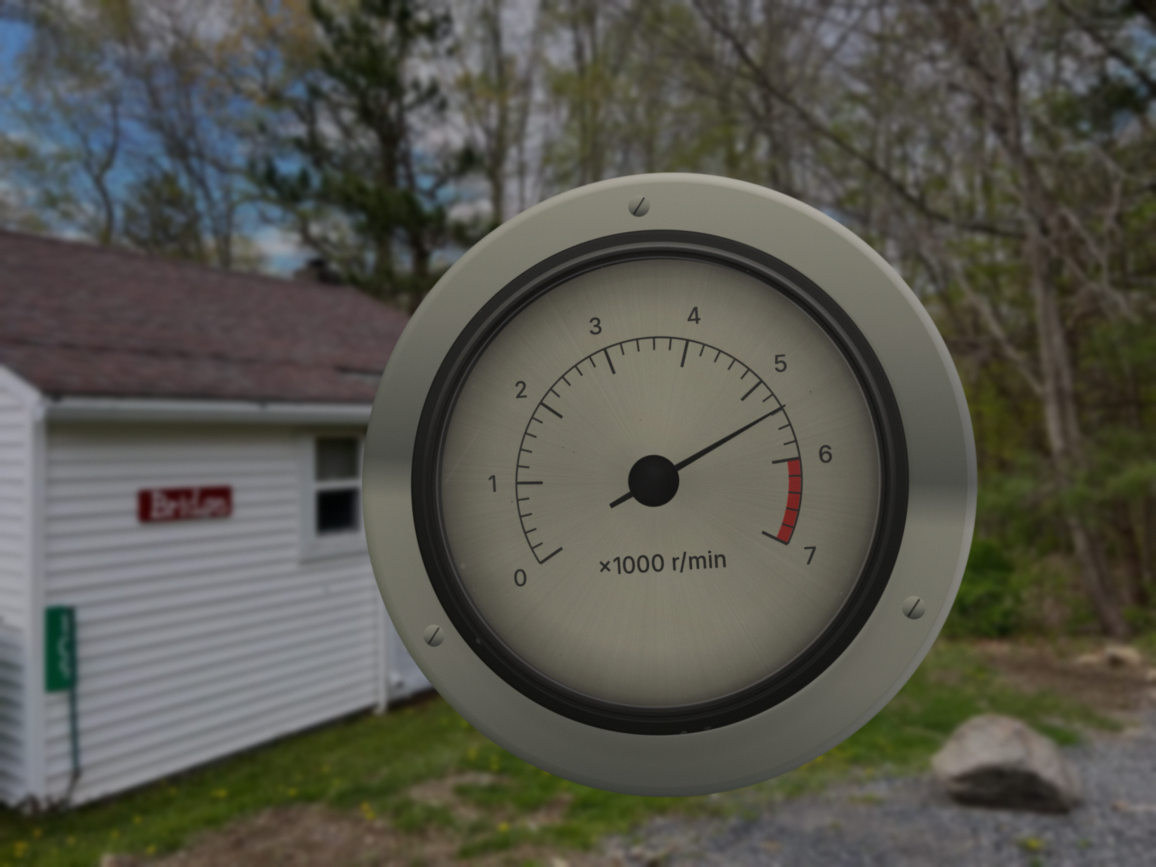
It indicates 5400 rpm
